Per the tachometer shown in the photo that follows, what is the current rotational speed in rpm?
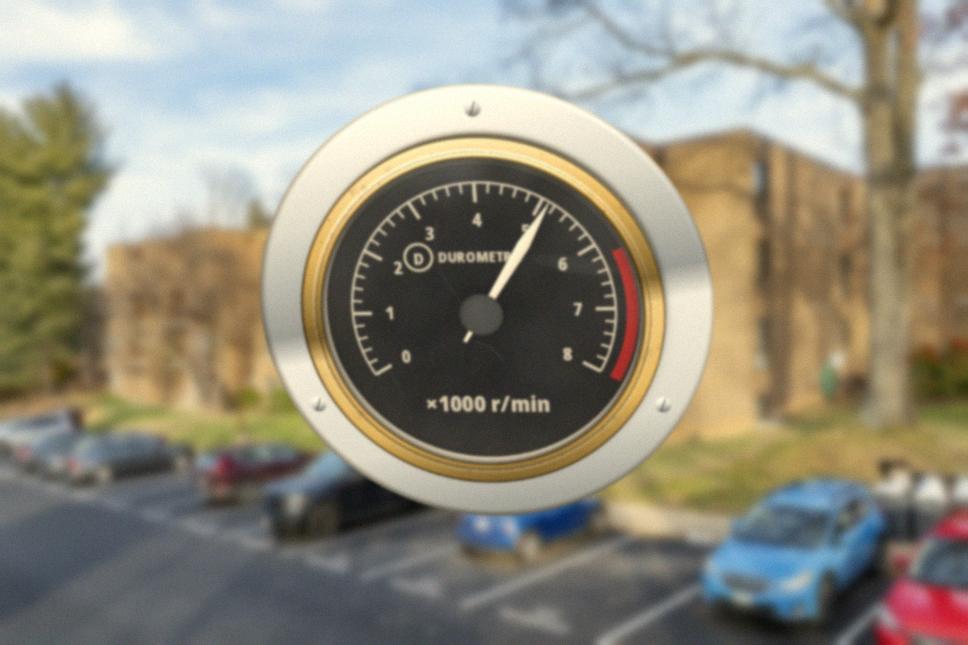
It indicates 5100 rpm
